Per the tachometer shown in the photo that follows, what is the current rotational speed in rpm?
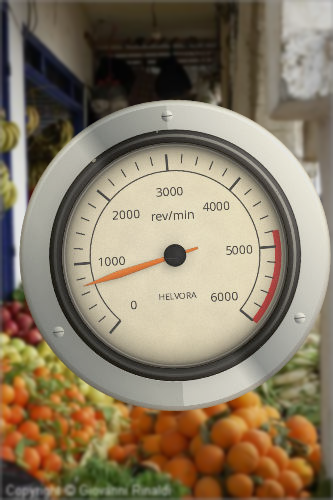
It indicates 700 rpm
